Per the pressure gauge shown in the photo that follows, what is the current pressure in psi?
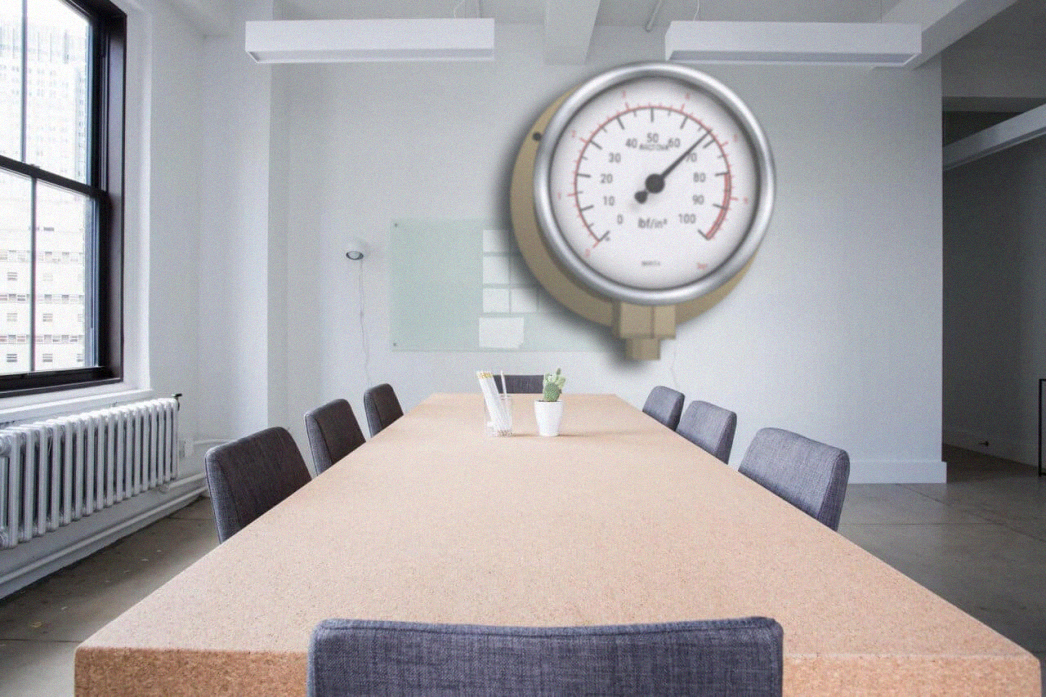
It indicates 67.5 psi
